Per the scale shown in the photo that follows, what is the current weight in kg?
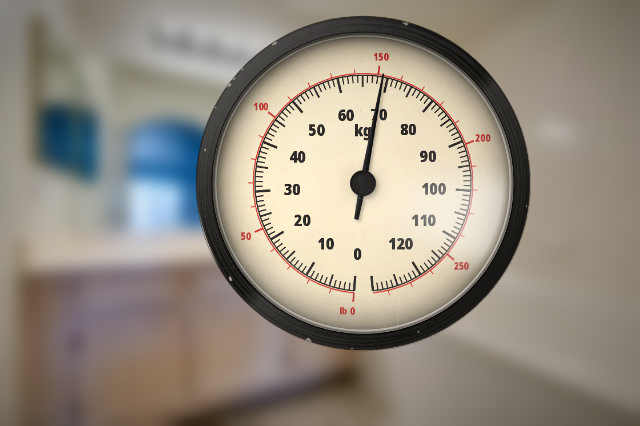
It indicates 69 kg
